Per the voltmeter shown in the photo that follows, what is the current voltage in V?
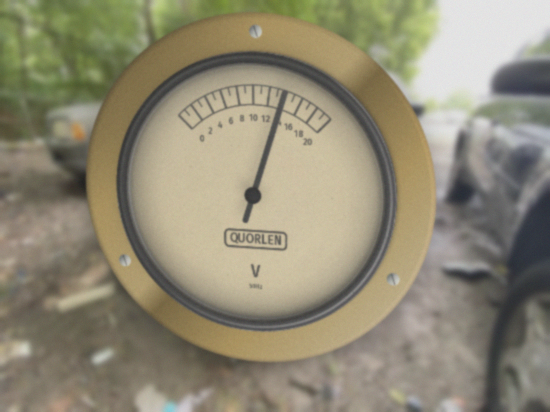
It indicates 14 V
